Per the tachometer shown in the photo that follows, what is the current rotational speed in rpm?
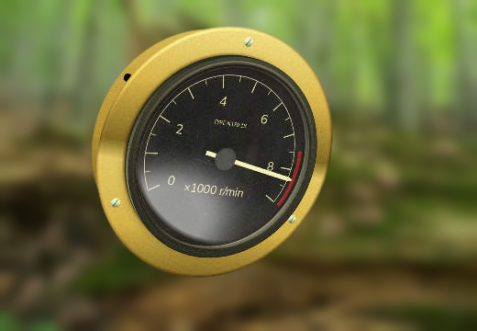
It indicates 8250 rpm
